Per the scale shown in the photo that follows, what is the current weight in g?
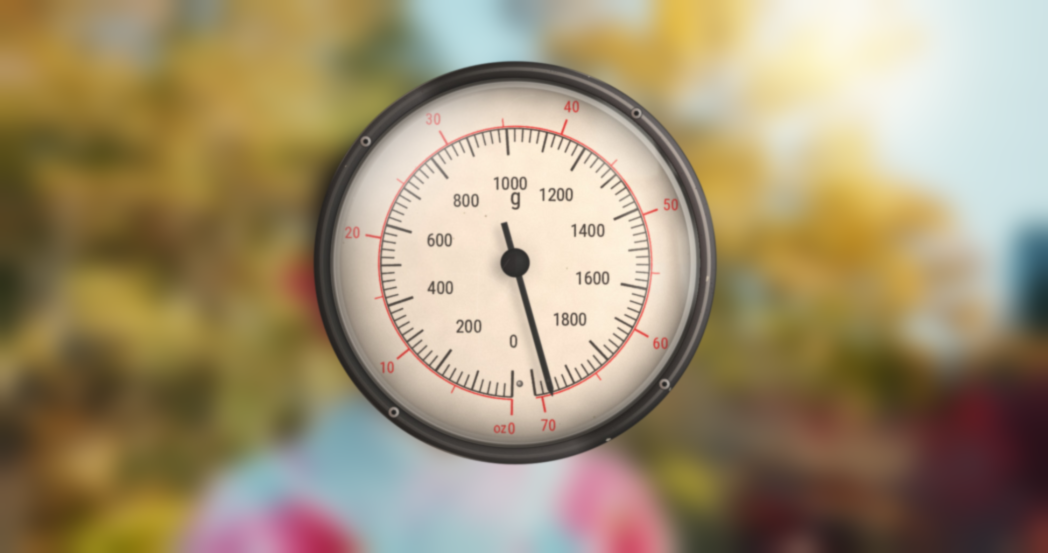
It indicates 1960 g
